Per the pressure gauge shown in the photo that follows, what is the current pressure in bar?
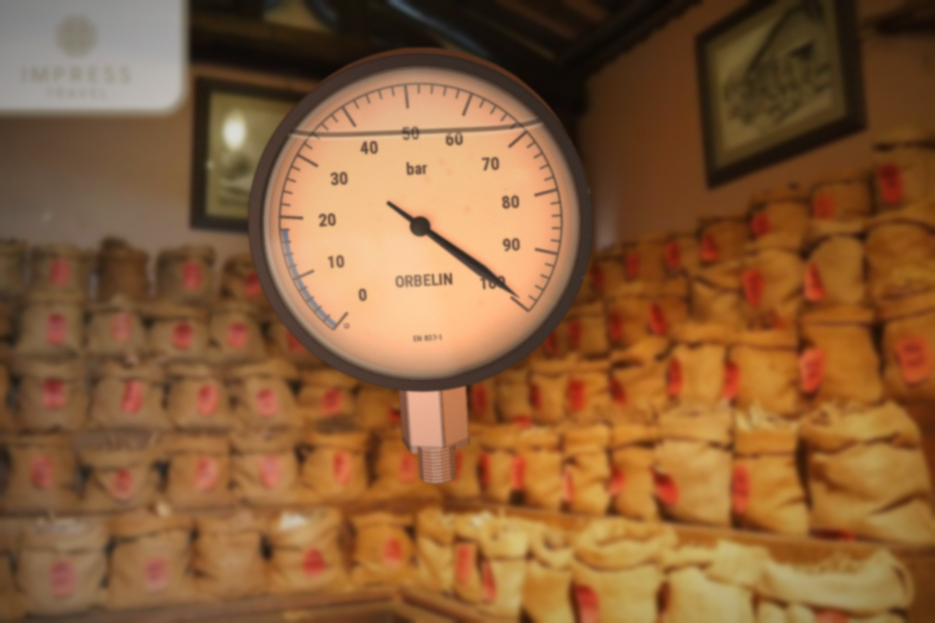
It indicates 99 bar
